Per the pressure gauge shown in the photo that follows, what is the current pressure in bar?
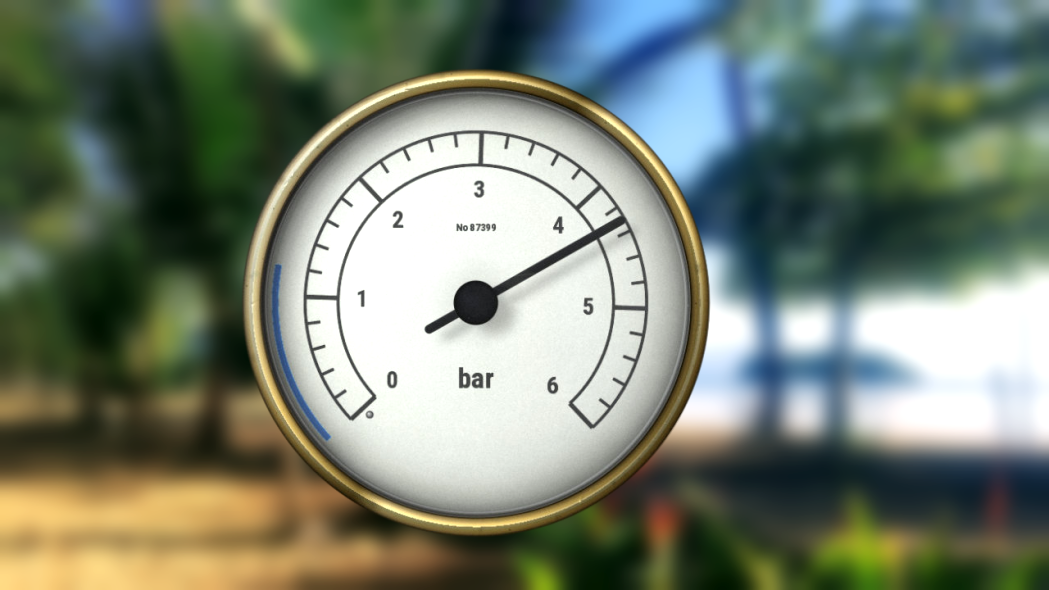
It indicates 4.3 bar
